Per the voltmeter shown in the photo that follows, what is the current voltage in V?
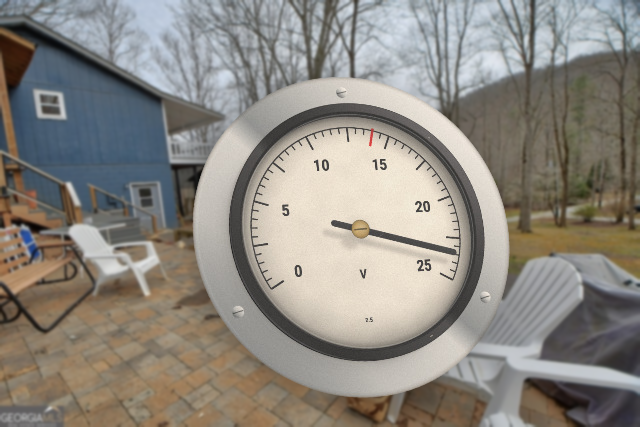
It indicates 23.5 V
